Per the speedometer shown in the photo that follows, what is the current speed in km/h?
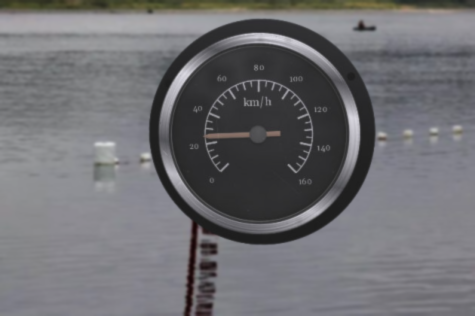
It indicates 25 km/h
